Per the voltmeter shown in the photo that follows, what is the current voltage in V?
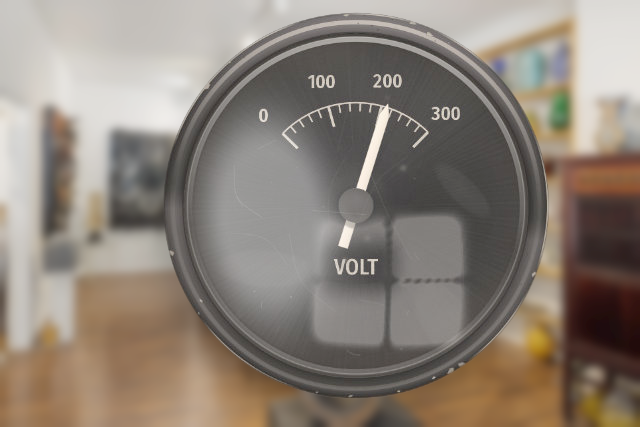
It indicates 210 V
